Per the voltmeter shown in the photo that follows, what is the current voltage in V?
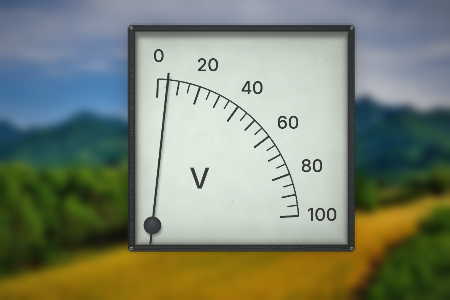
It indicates 5 V
